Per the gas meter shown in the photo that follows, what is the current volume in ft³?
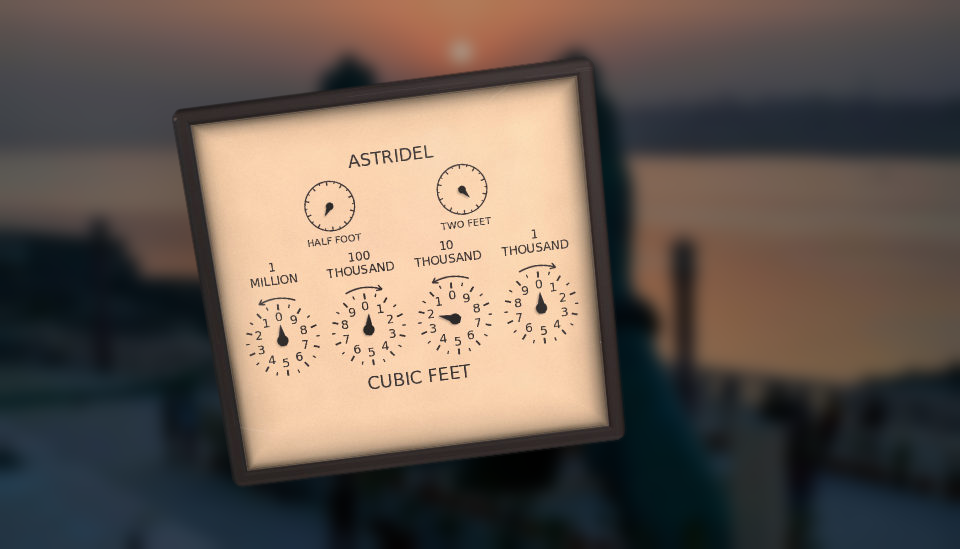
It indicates 2000 ft³
